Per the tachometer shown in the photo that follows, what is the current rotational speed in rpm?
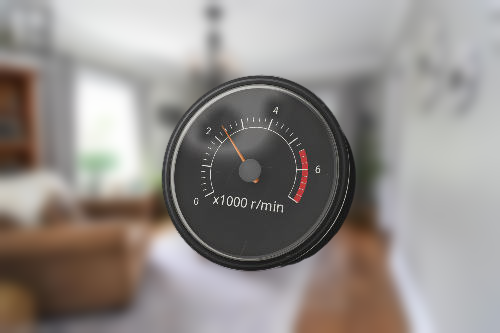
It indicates 2400 rpm
